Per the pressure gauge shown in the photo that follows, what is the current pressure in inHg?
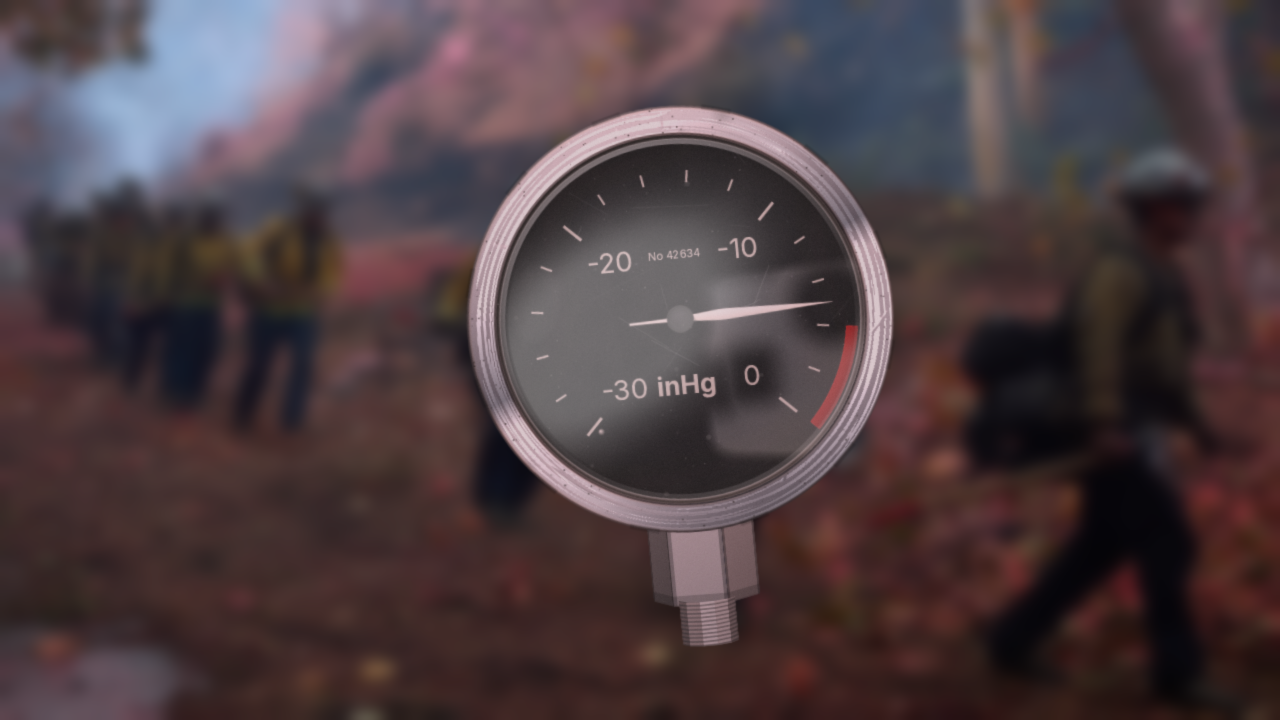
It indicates -5 inHg
